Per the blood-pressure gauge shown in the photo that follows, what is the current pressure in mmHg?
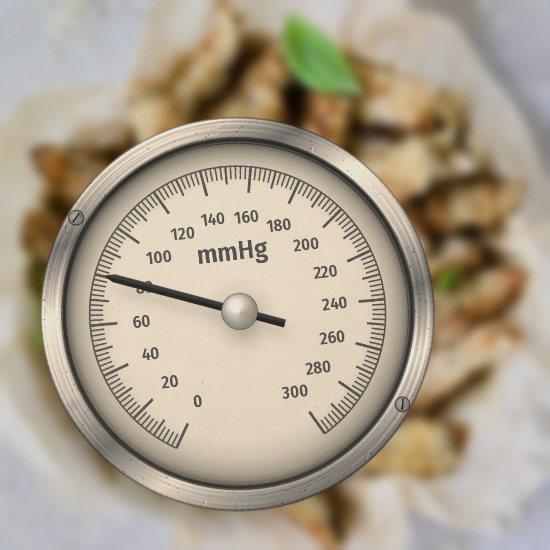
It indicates 80 mmHg
